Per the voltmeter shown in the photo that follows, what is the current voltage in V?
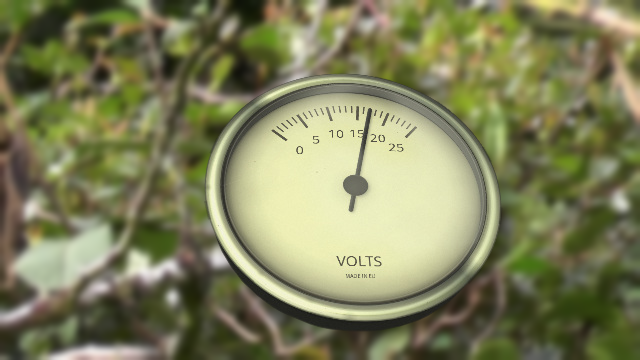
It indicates 17 V
